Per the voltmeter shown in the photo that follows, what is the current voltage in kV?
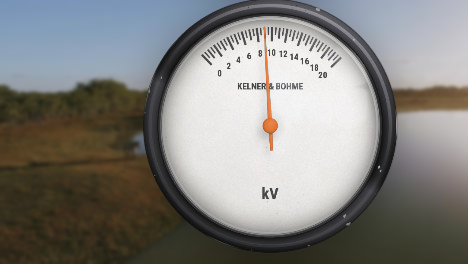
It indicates 9 kV
